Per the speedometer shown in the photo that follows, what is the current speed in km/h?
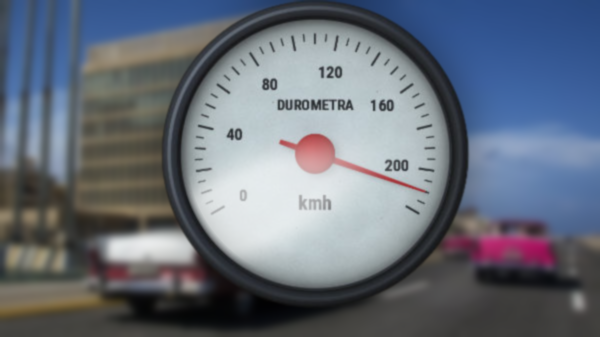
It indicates 210 km/h
